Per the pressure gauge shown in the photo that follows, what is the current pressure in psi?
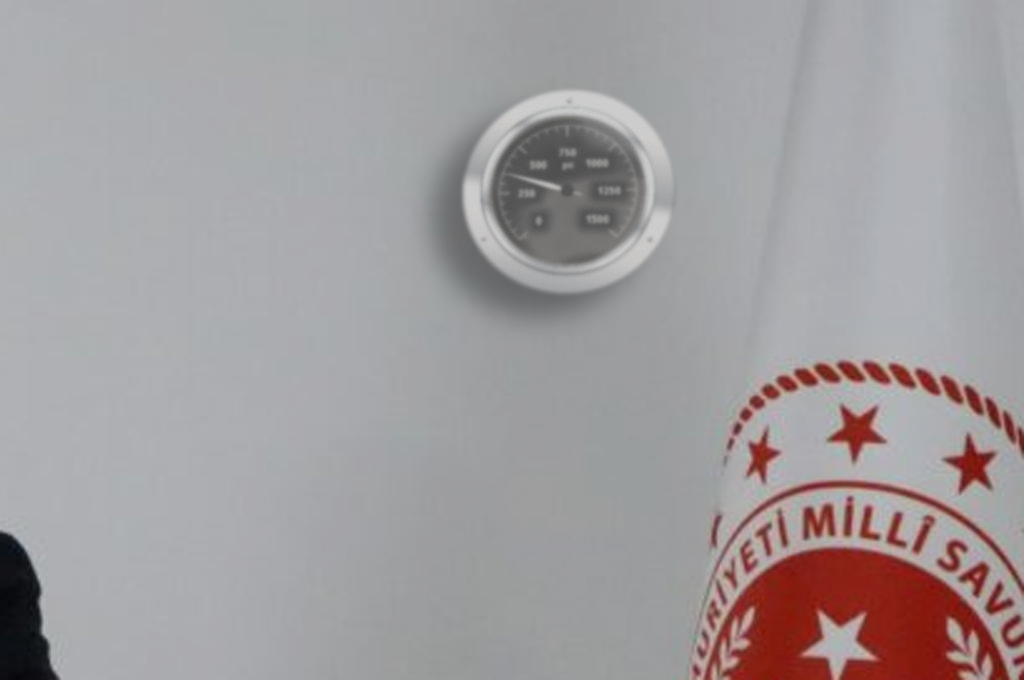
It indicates 350 psi
